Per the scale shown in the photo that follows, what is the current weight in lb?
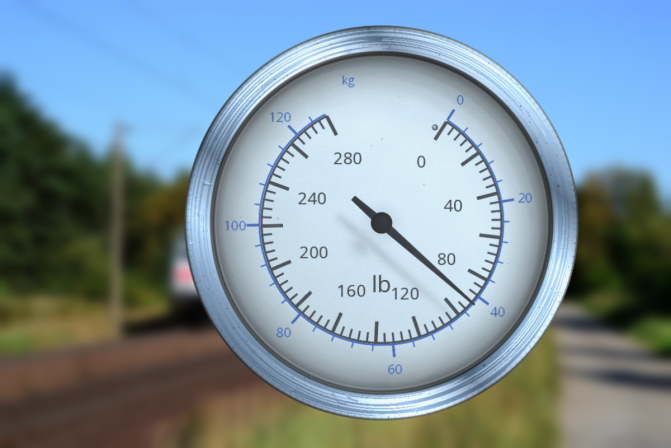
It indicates 92 lb
